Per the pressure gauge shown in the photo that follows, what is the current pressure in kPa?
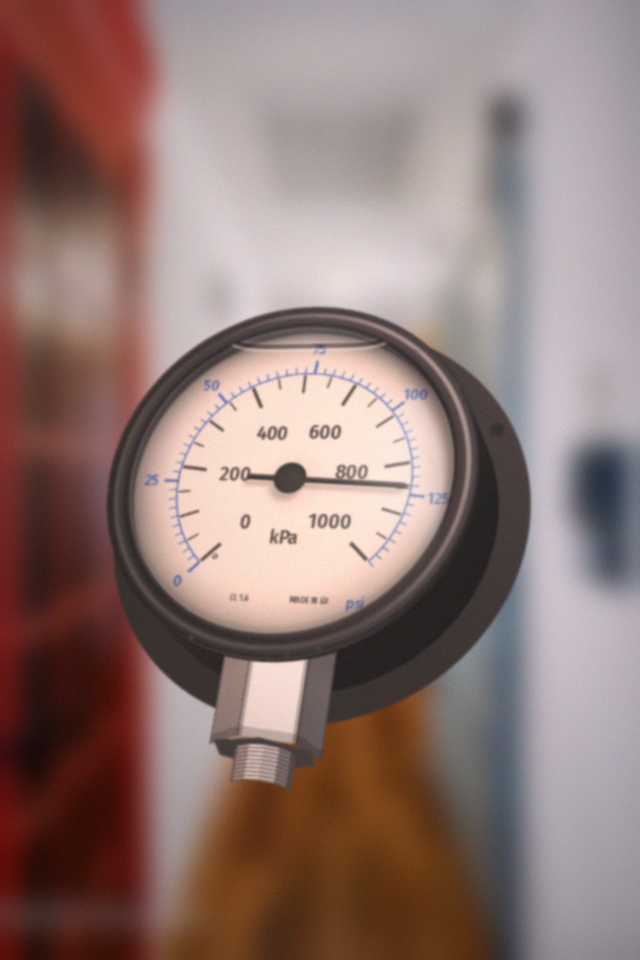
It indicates 850 kPa
